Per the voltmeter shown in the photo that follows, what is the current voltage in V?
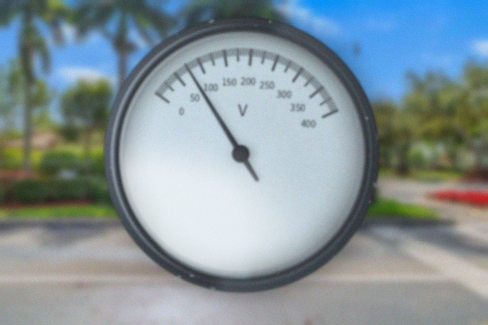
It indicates 75 V
